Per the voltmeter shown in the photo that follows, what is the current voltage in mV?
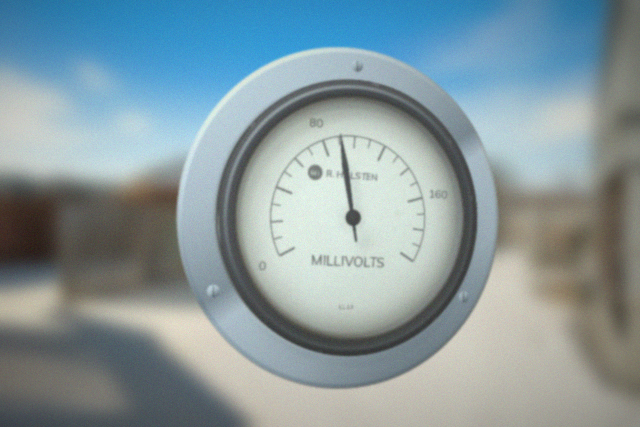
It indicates 90 mV
